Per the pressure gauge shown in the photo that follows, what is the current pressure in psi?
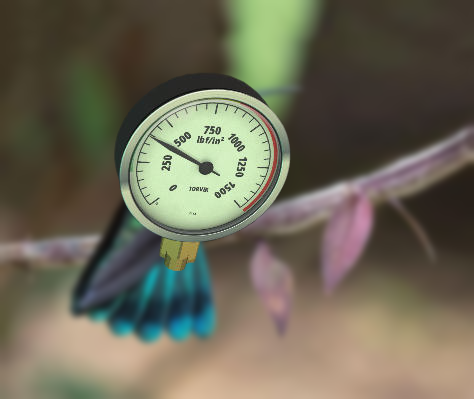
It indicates 400 psi
